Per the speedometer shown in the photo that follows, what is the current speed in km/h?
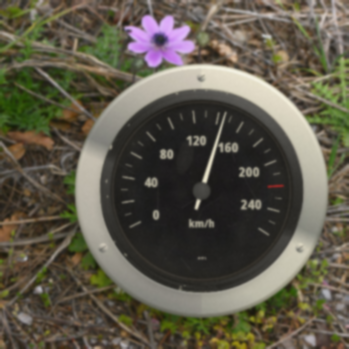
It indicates 145 km/h
